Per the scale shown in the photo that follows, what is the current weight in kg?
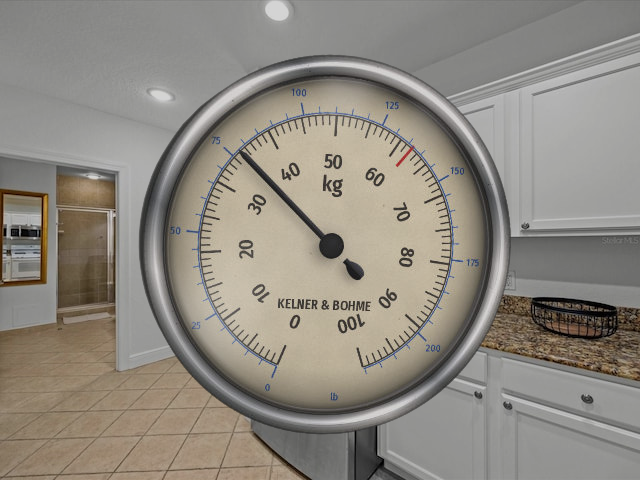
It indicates 35 kg
